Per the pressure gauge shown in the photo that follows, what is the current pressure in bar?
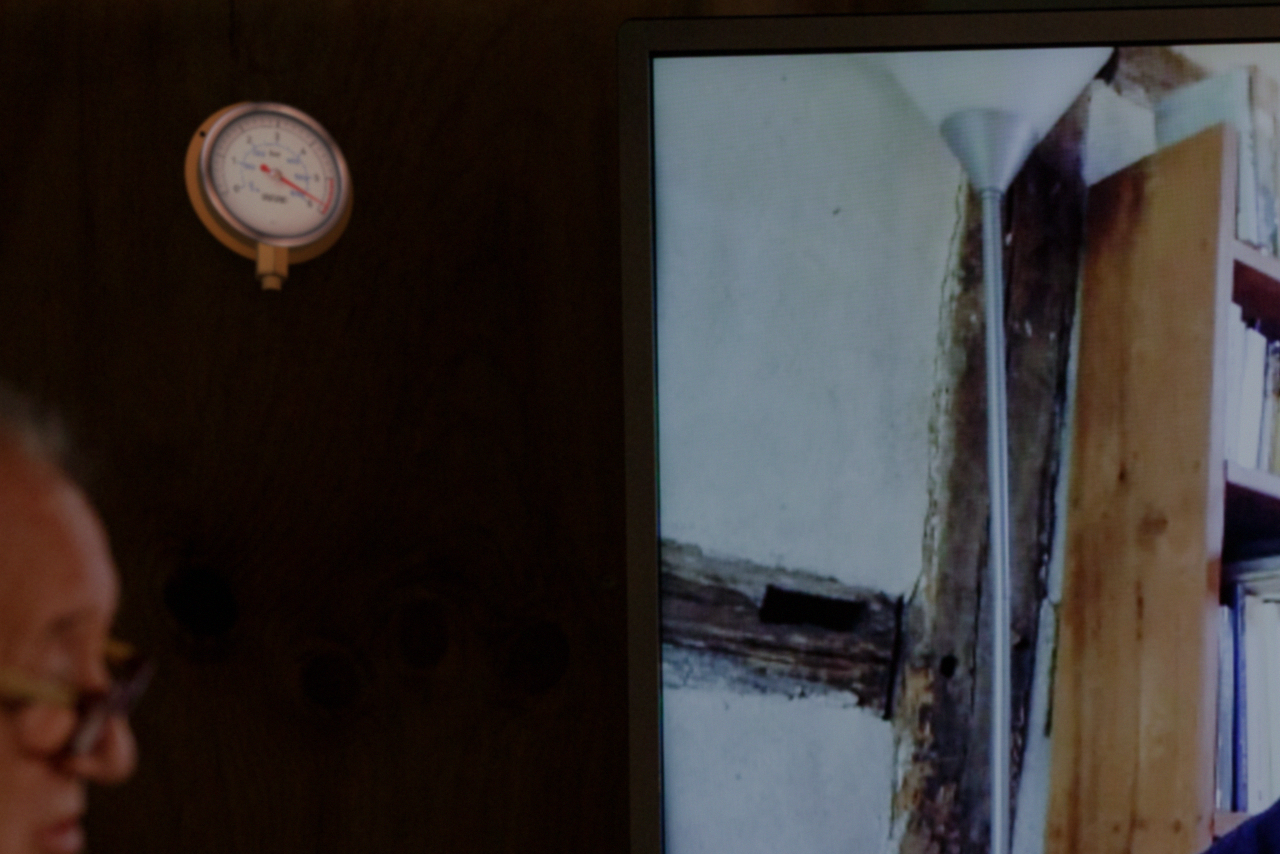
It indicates 5.8 bar
